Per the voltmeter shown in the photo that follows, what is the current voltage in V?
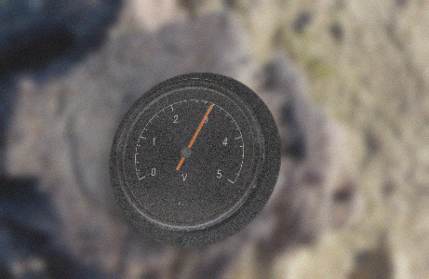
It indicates 3 V
